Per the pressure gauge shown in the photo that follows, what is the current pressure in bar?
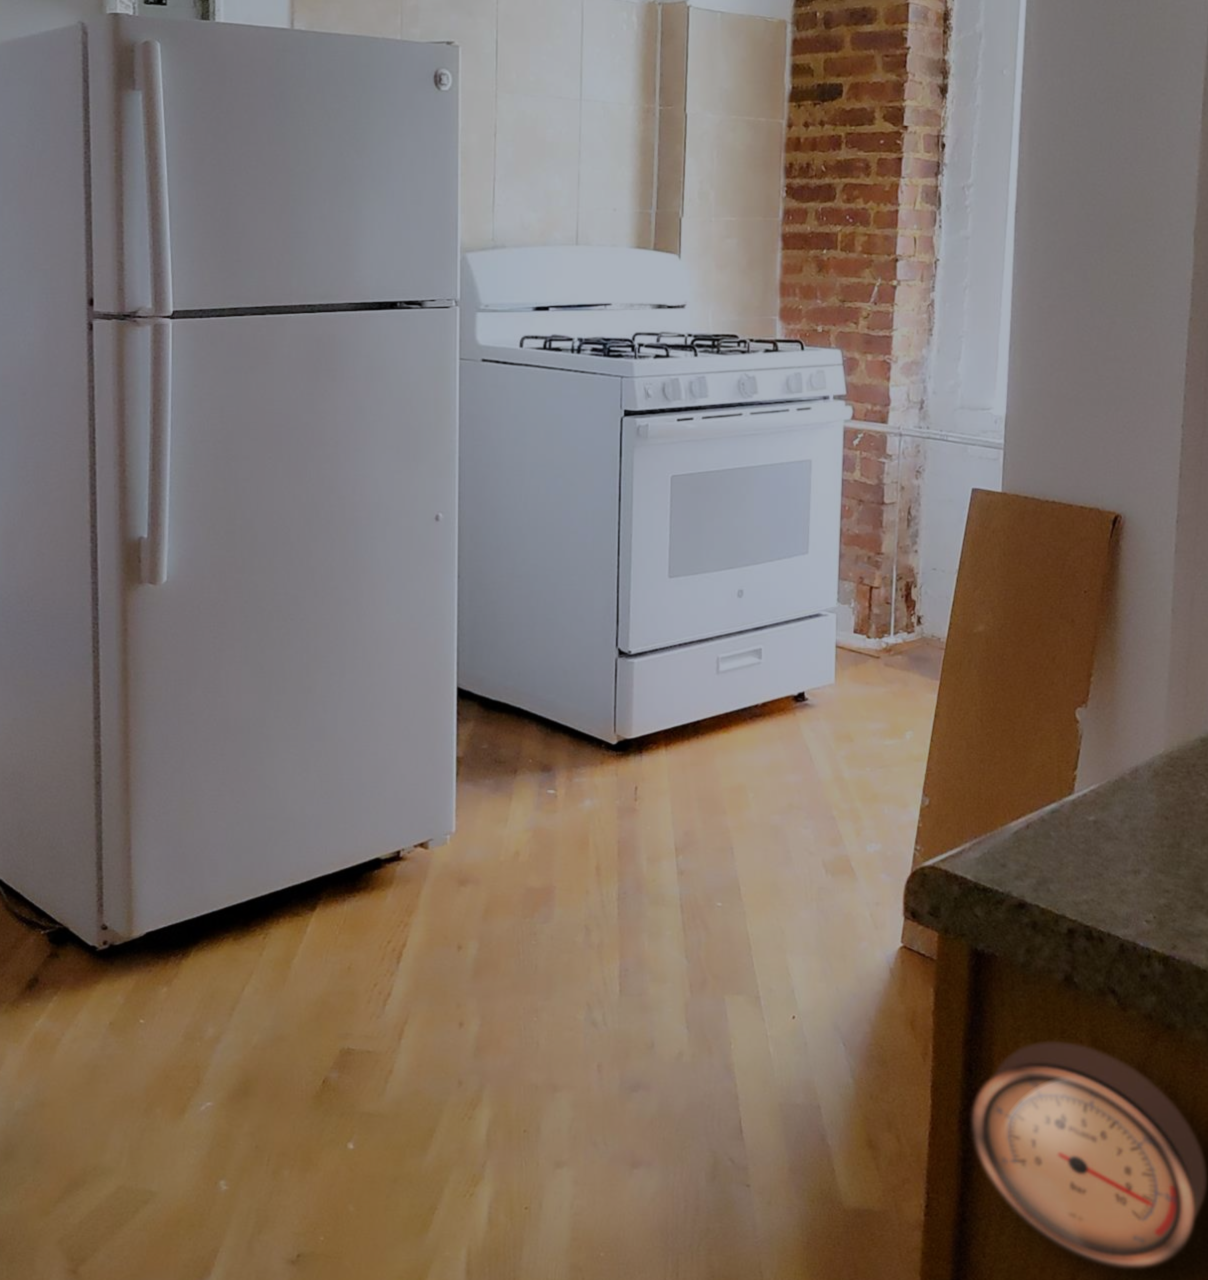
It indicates 9 bar
